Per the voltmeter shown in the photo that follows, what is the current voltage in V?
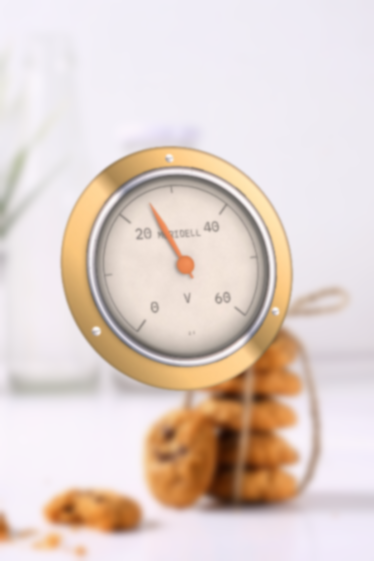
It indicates 25 V
